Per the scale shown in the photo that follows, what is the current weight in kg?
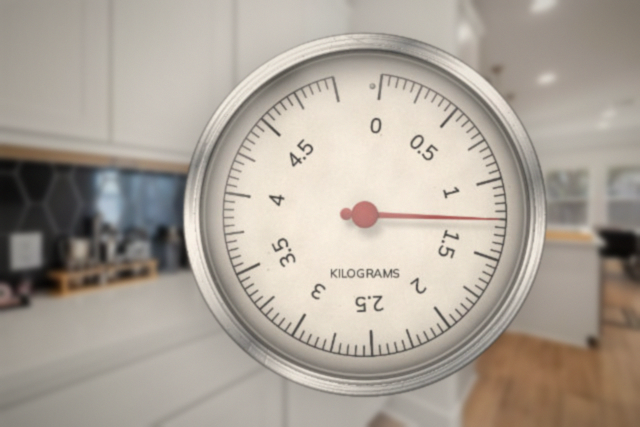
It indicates 1.25 kg
